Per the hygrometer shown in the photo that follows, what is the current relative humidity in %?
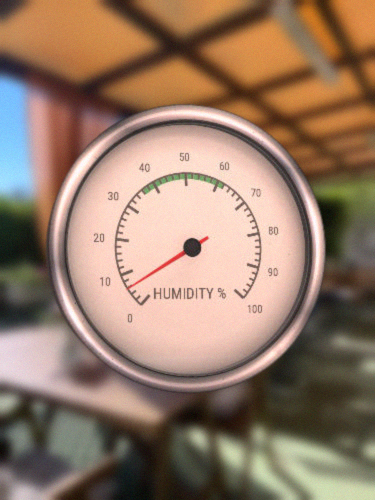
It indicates 6 %
